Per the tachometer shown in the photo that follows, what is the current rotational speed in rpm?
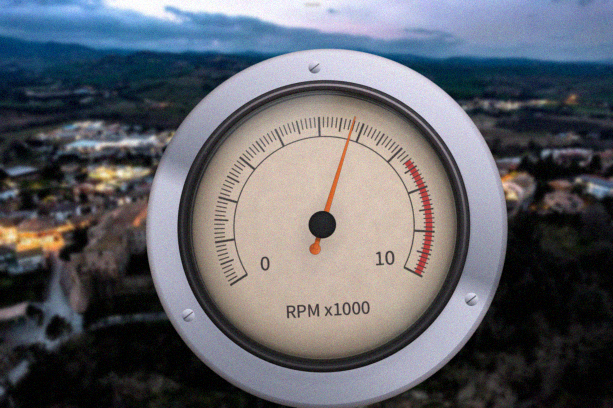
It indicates 5800 rpm
